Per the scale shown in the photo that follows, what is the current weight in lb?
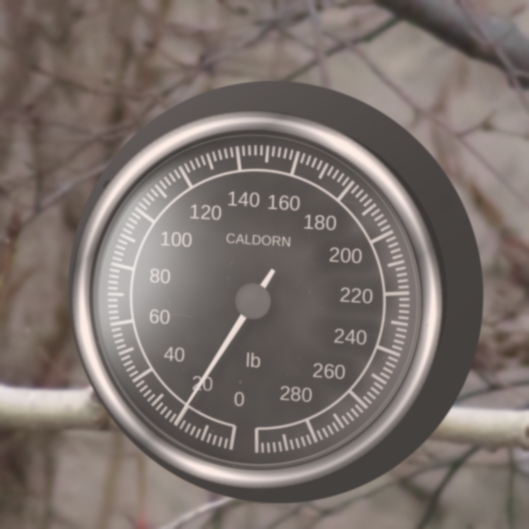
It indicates 20 lb
